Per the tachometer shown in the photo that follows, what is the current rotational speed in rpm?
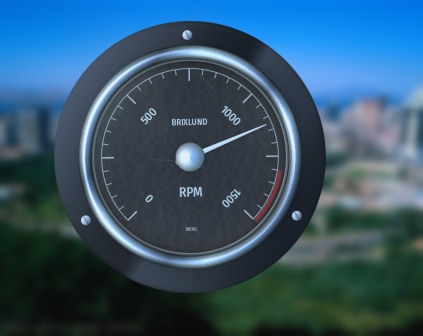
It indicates 1125 rpm
